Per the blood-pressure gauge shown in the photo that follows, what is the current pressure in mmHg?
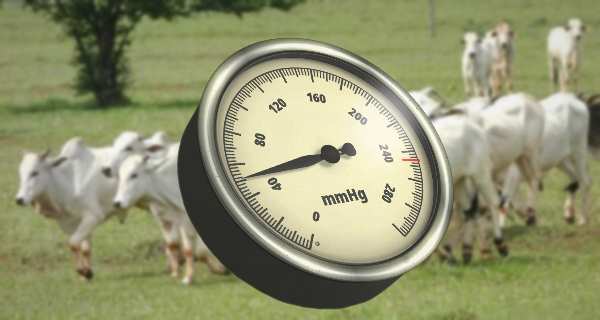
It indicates 50 mmHg
